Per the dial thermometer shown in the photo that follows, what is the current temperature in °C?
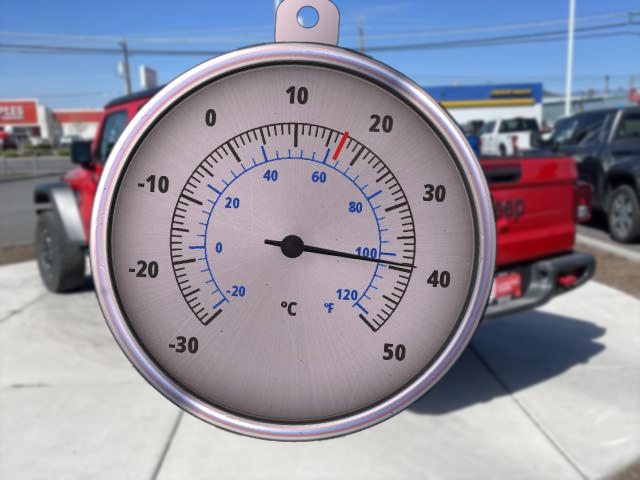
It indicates 39 °C
